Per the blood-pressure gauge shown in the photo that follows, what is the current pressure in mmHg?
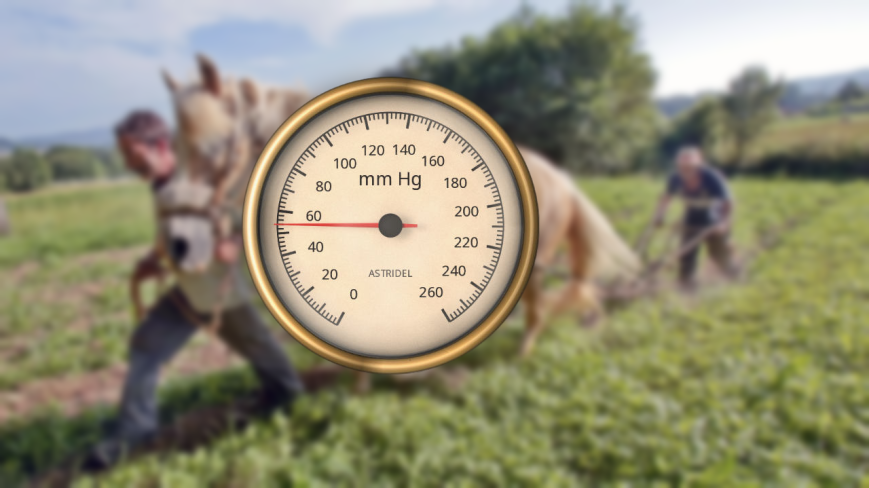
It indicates 54 mmHg
